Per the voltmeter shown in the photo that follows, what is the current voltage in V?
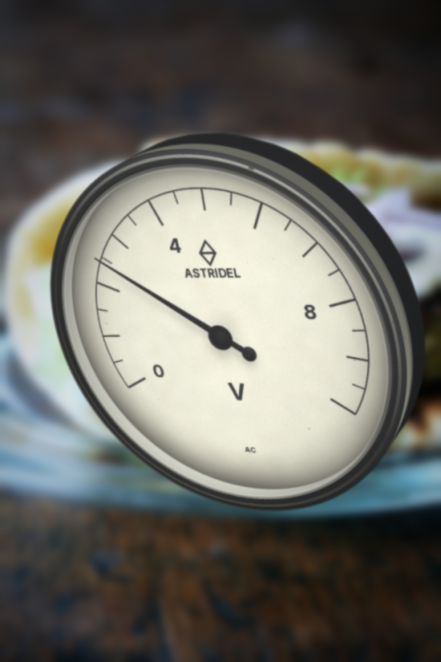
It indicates 2.5 V
